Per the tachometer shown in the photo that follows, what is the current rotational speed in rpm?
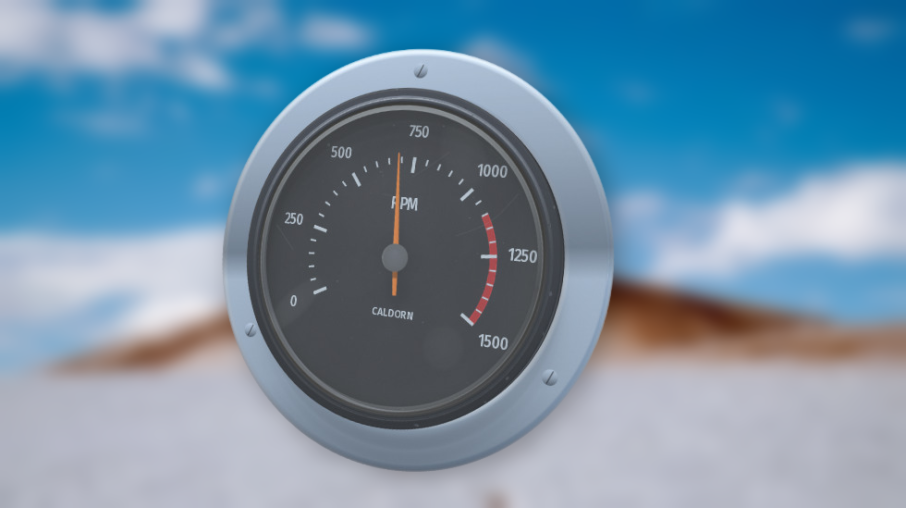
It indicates 700 rpm
